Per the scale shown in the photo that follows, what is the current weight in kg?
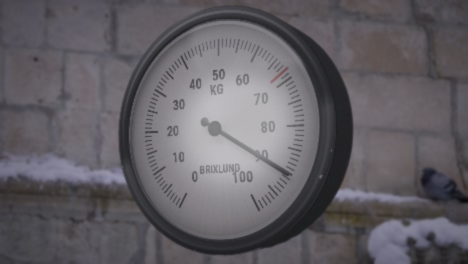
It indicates 90 kg
